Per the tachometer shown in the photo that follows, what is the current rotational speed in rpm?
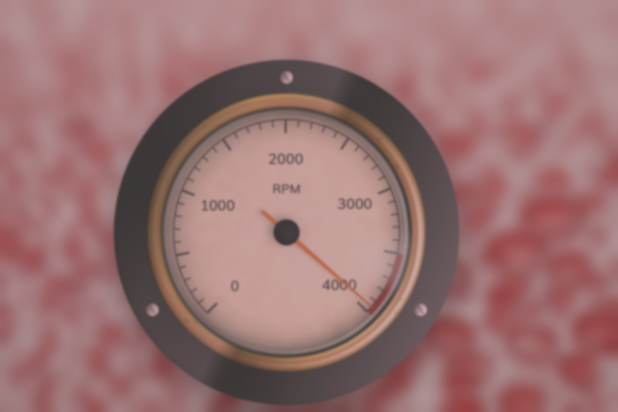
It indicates 3950 rpm
